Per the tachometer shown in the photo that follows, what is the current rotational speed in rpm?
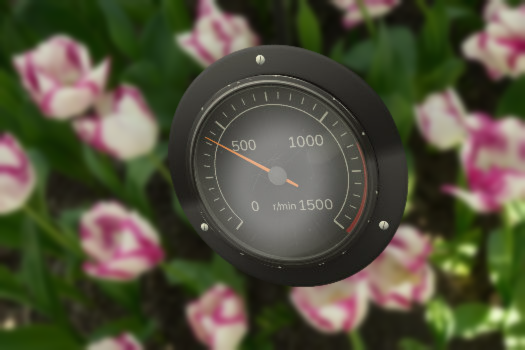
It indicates 425 rpm
